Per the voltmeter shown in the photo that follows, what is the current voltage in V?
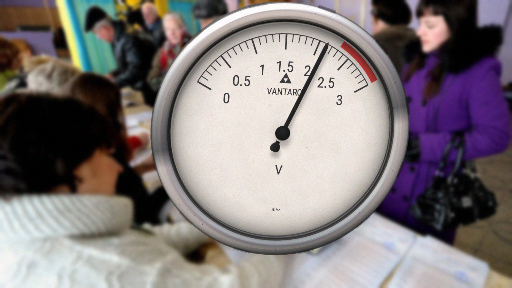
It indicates 2.1 V
